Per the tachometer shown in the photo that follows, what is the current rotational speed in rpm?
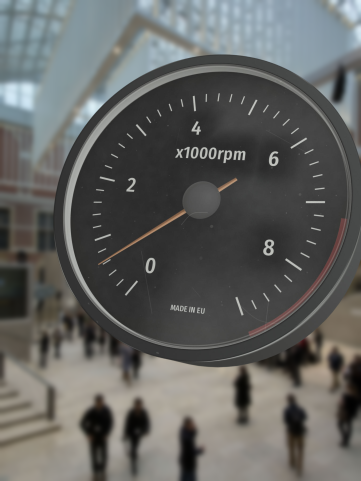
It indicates 600 rpm
